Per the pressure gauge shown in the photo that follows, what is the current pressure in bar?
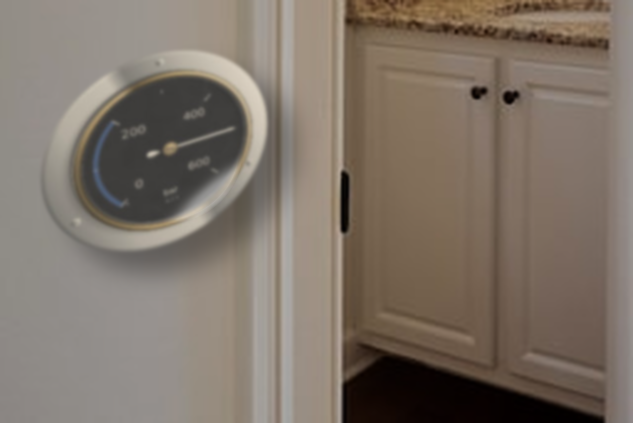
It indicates 500 bar
